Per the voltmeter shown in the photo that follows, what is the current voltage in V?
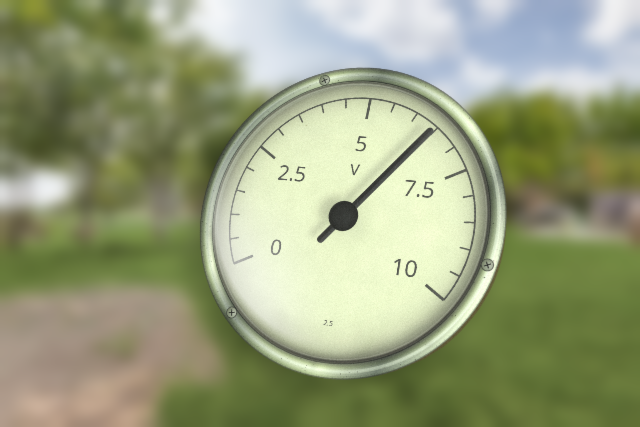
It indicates 6.5 V
